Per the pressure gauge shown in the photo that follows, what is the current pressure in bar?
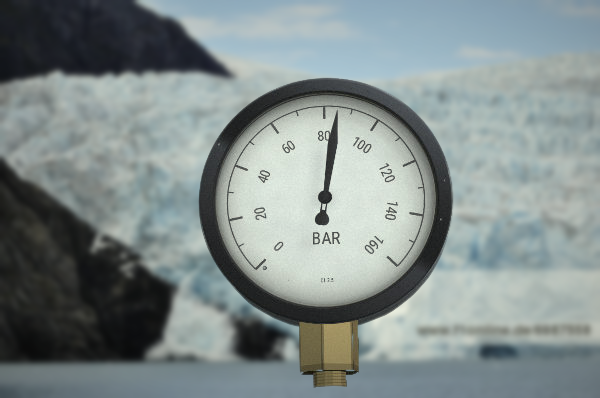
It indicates 85 bar
